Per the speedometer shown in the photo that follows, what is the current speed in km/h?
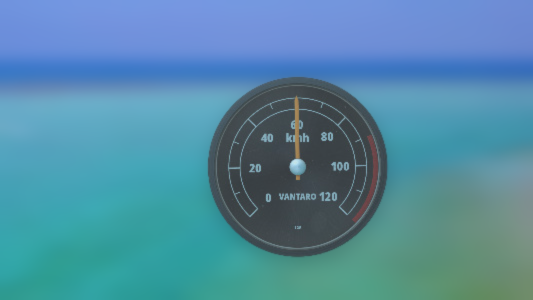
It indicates 60 km/h
